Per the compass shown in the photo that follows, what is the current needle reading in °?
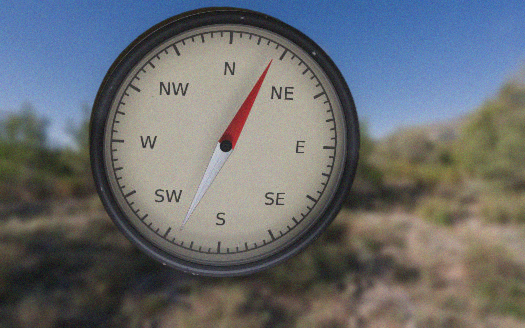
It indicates 25 °
